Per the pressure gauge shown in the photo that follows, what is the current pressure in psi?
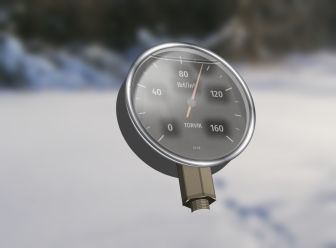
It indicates 95 psi
